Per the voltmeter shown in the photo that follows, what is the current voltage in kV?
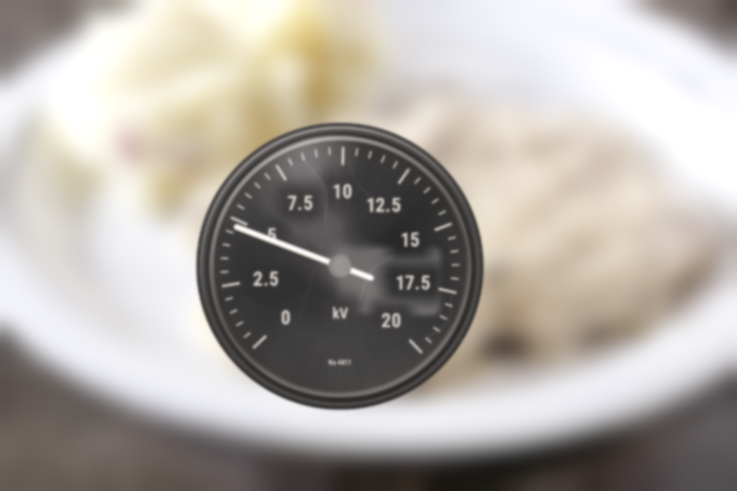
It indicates 4.75 kV
